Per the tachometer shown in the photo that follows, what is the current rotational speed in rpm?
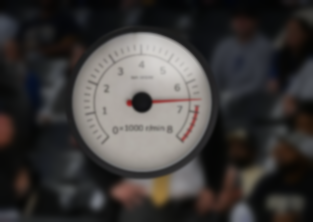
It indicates 6600 rpm
